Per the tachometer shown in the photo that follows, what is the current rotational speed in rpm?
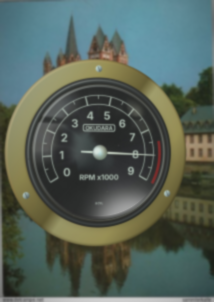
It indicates 8000 rpm
